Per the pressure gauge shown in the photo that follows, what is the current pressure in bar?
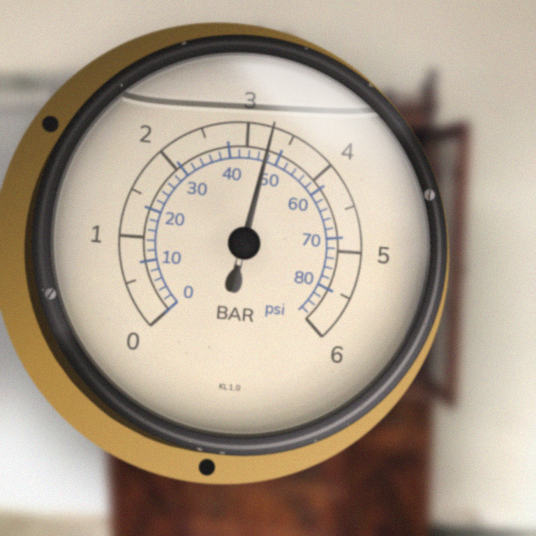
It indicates 3.25 bar
